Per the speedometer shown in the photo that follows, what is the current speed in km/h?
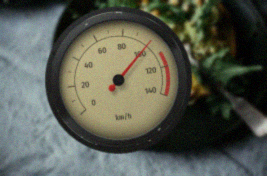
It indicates 100 km/h
